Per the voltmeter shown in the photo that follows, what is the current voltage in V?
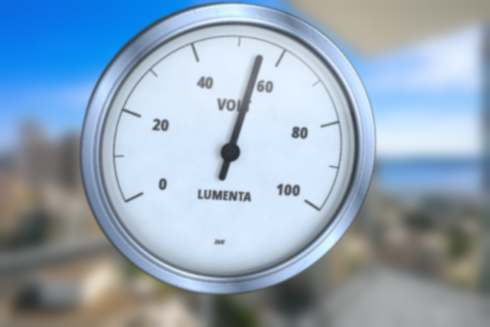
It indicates 55 V
